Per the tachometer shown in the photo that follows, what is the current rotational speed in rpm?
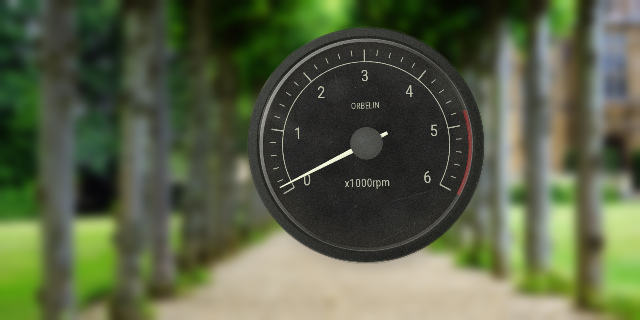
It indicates 100 rpm
